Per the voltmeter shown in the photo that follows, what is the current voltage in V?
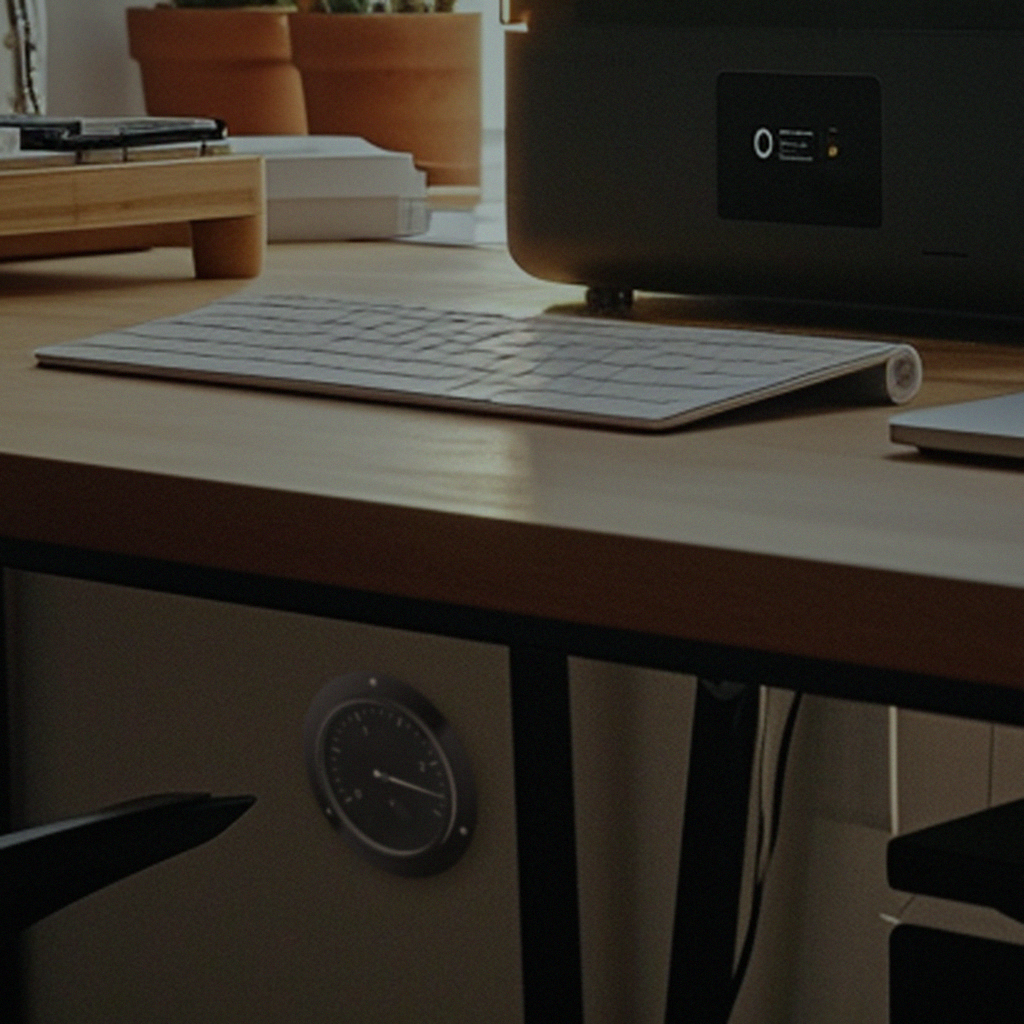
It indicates 2.3 V
